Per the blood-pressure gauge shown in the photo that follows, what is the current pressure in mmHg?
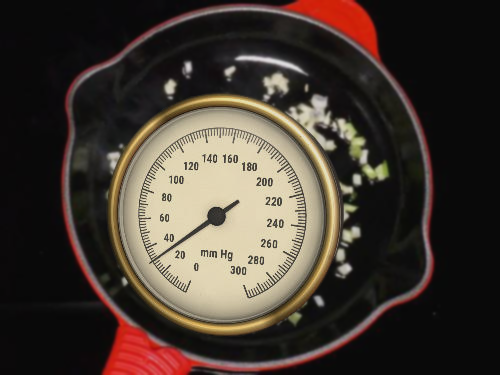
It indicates 30 mmHg
